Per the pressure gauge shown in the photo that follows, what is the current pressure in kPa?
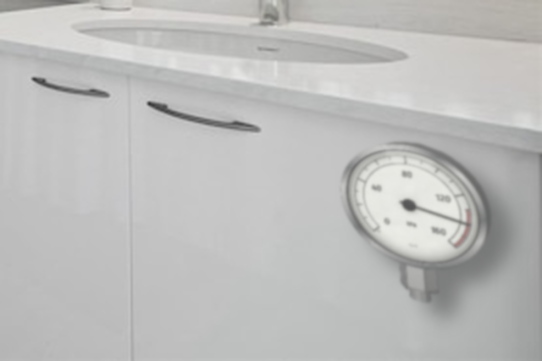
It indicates 140 kPa
